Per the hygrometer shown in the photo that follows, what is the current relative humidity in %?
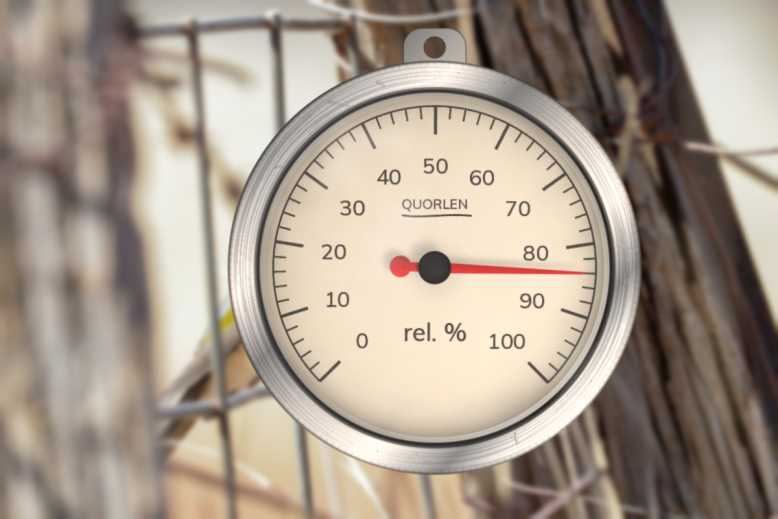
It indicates 84 %
